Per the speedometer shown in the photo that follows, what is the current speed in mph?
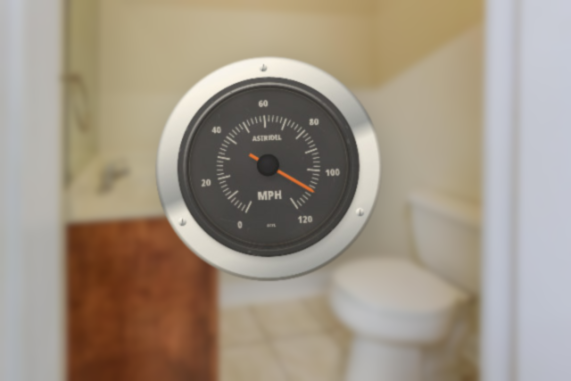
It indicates 110 mph
